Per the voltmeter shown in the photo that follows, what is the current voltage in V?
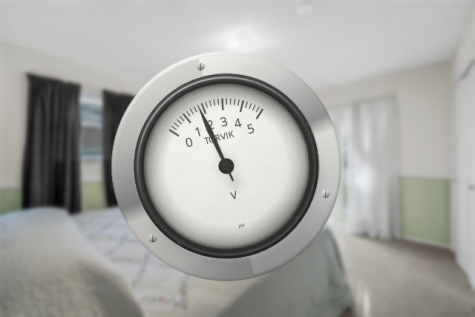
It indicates 1.8 V
